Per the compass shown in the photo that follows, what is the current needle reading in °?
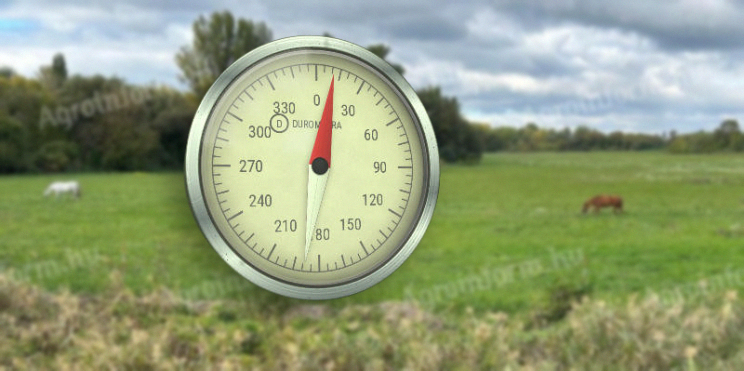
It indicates 10 °
